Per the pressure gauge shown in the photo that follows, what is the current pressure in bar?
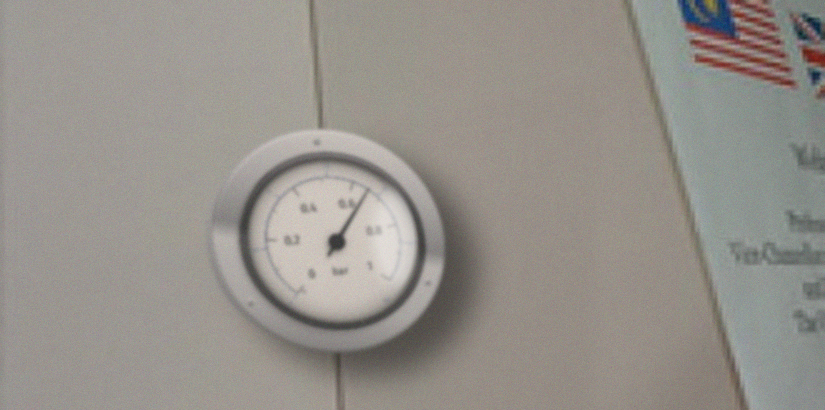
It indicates 0.65 bar
